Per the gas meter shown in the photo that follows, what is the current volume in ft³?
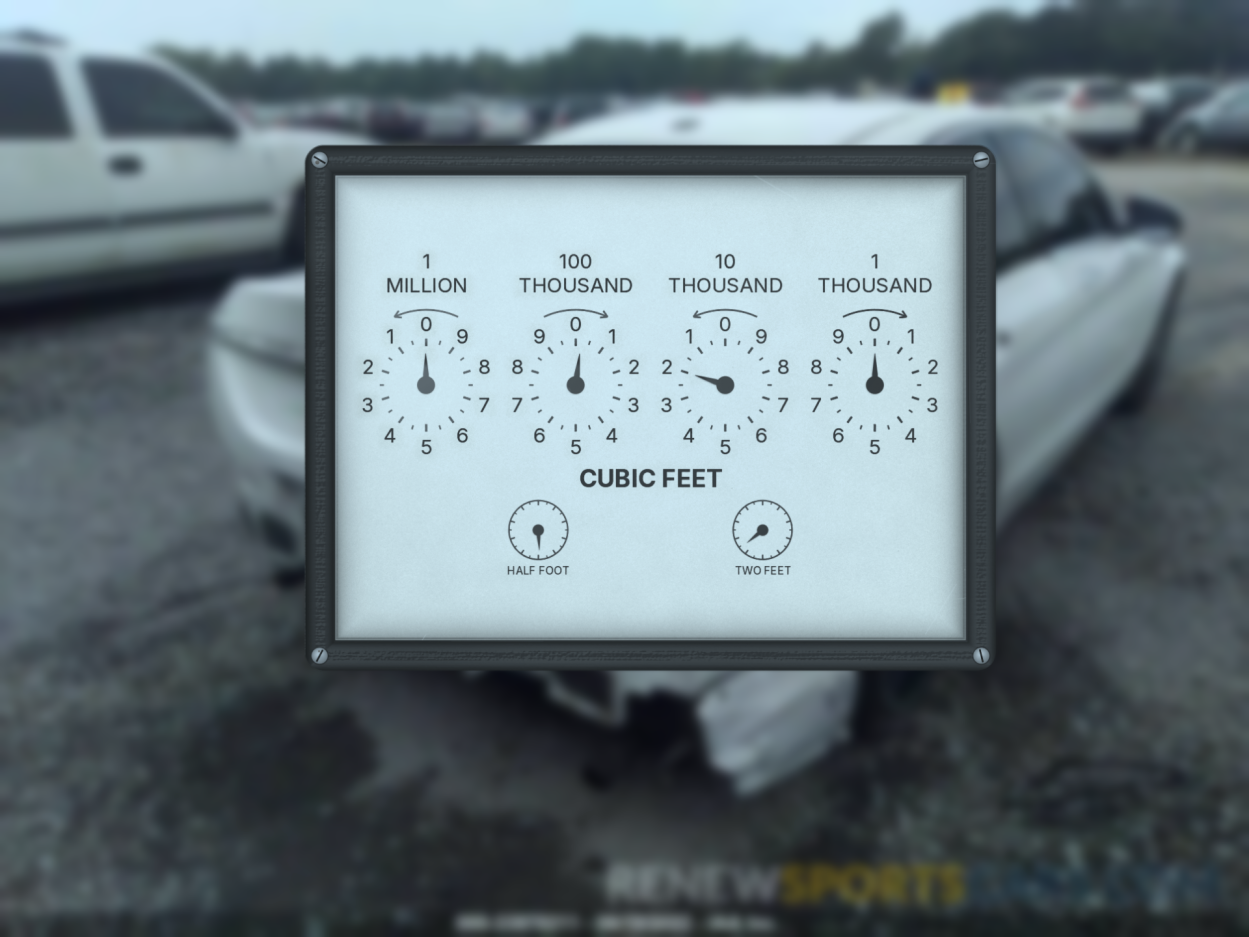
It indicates 2000 ft³
